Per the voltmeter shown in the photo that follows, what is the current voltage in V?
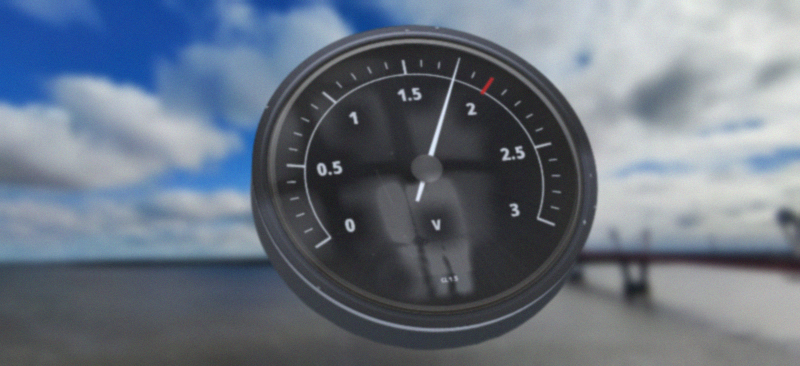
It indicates 1.8 V
